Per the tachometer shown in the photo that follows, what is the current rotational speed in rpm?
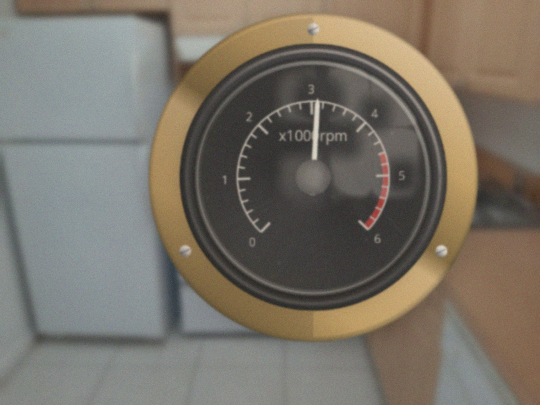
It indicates 3100 rpm
